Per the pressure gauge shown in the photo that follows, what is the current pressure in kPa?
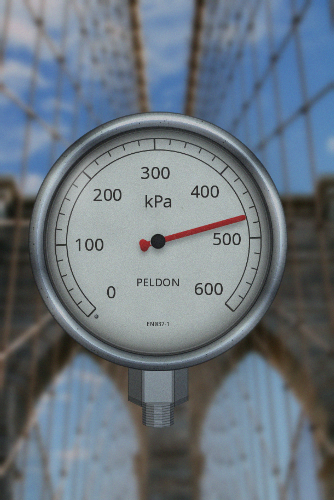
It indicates 470 kPa
